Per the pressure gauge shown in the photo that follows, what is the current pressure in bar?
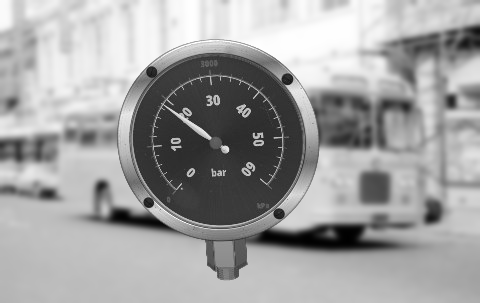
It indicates 19 bar
